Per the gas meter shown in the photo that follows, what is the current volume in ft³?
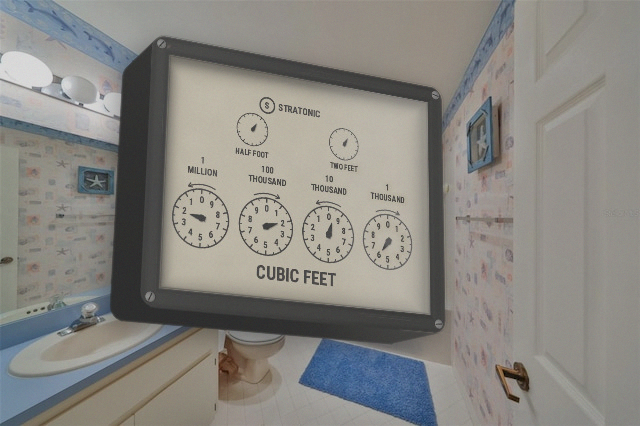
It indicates 219600 ft³
